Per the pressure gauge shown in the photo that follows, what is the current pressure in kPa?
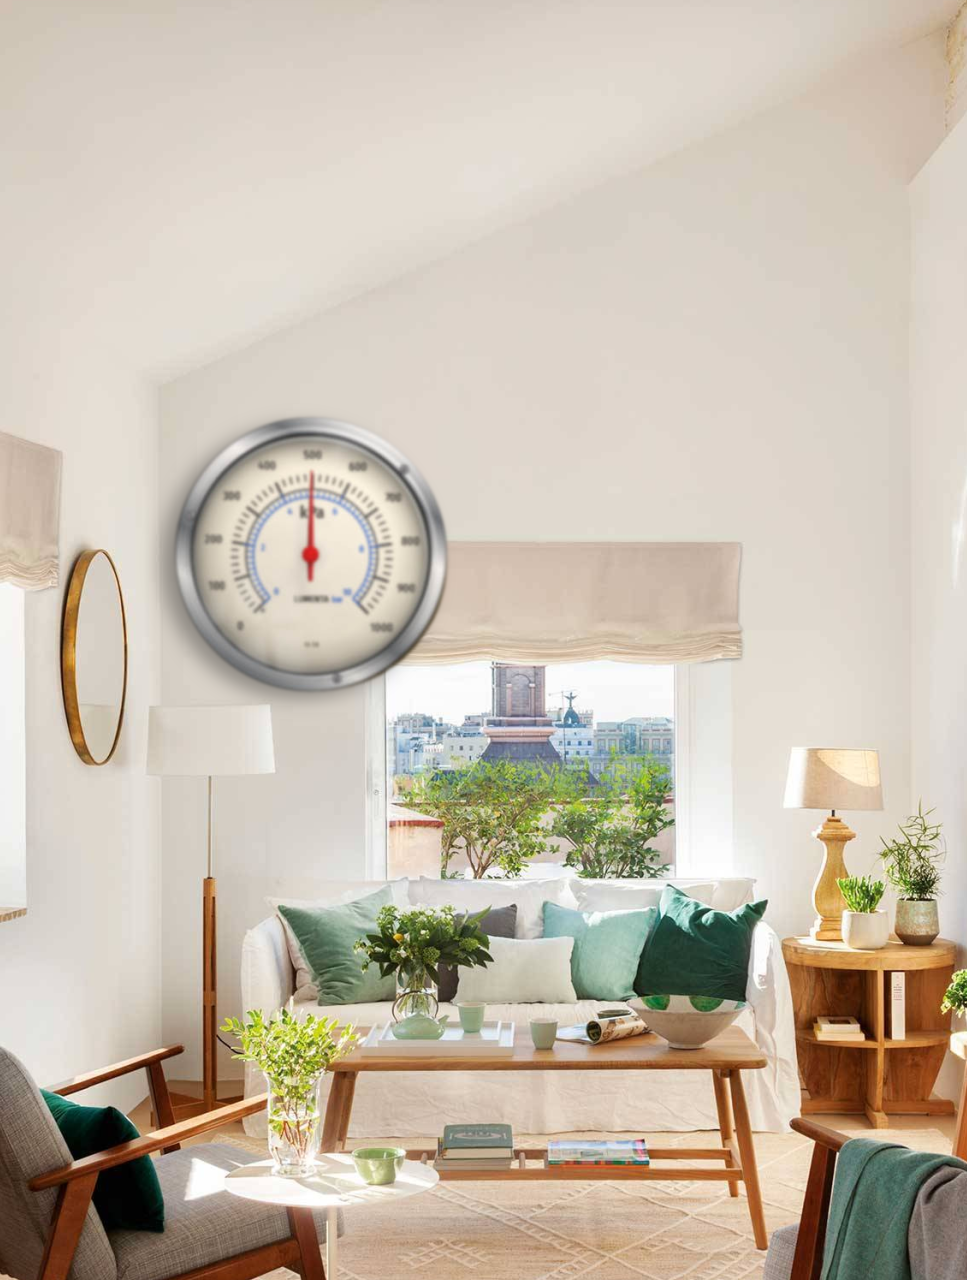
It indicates 500 kPa
